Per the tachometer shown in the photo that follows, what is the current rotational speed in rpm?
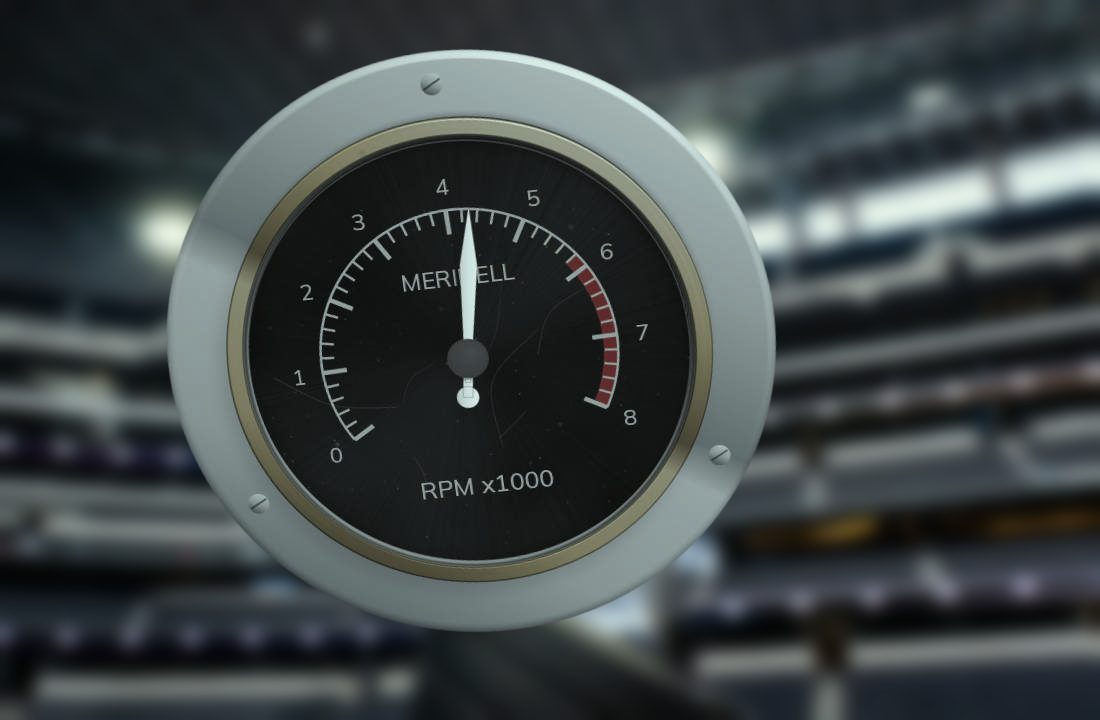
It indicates 4300 rpm
